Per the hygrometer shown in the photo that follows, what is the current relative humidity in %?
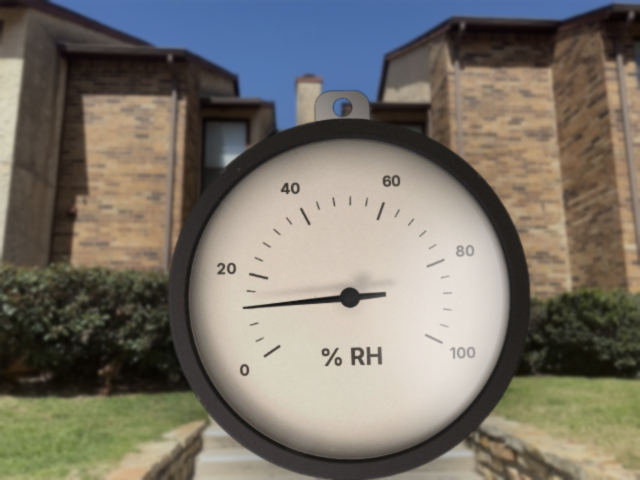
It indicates 12 %
